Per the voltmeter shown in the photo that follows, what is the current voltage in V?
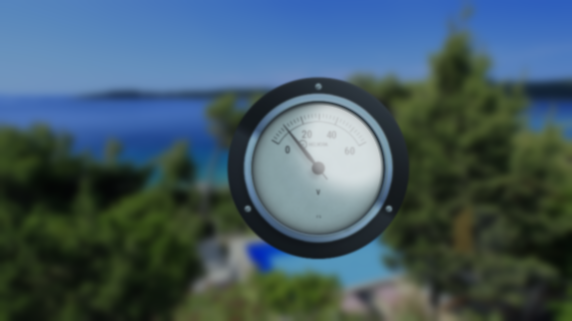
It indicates 10 V
